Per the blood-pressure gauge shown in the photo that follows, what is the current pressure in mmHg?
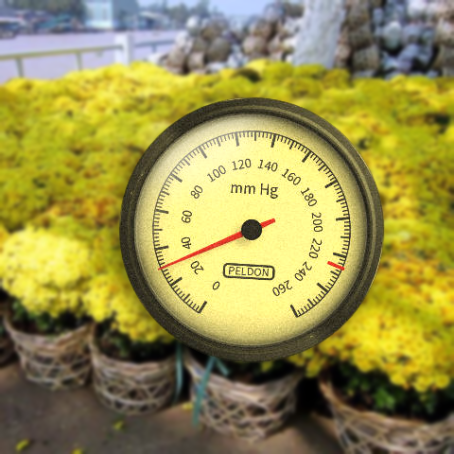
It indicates 30 mmHg
